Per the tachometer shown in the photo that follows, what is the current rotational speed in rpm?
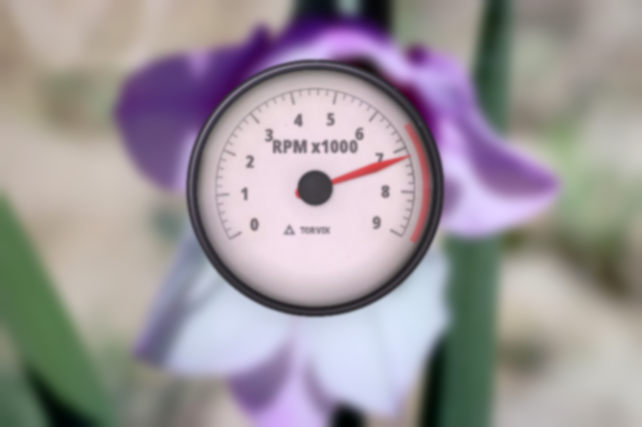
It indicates 7200 rpm
